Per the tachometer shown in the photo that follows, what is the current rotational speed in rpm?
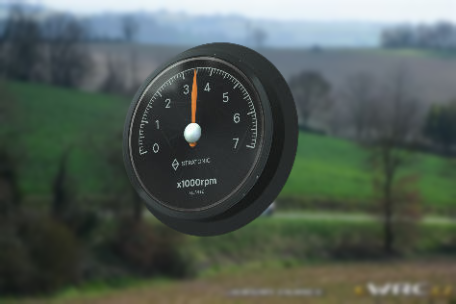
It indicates 3500 rpm
